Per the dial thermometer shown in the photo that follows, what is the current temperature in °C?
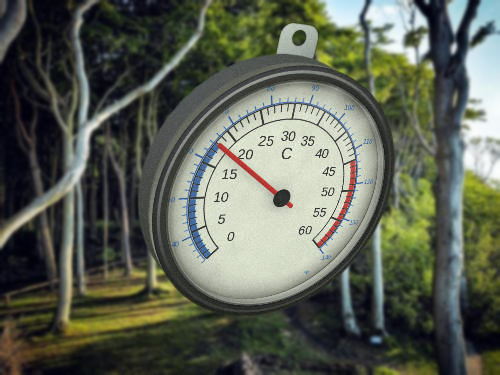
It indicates 18 °C
